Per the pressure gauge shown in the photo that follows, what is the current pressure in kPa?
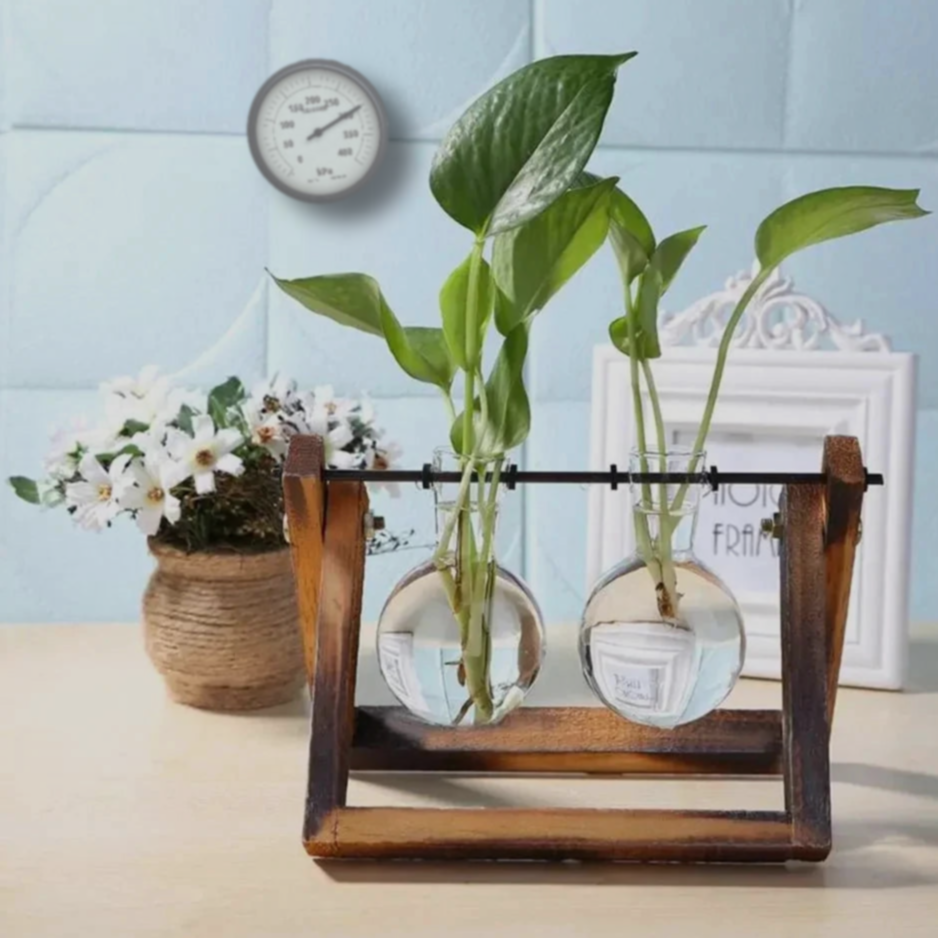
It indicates 300 kPa
